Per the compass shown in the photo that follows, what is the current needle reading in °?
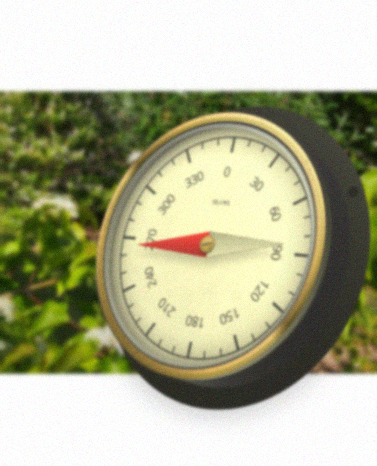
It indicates 265 °
